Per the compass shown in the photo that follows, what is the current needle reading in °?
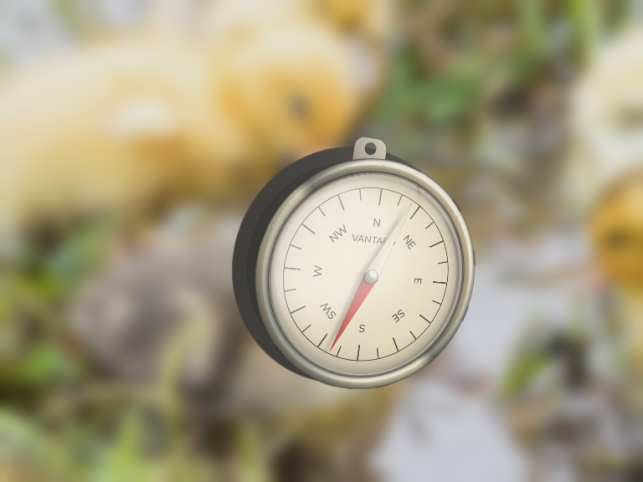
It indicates 202.5 °
